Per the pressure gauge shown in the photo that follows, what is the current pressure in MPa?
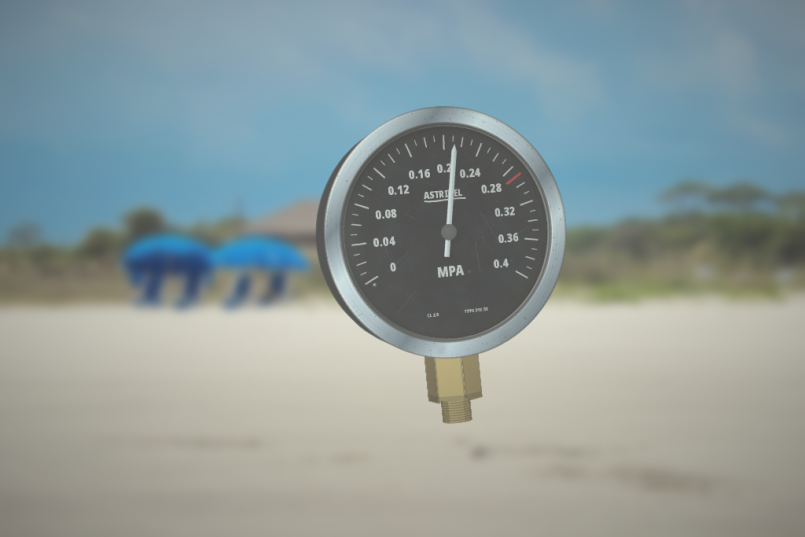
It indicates 0.21 MPa
